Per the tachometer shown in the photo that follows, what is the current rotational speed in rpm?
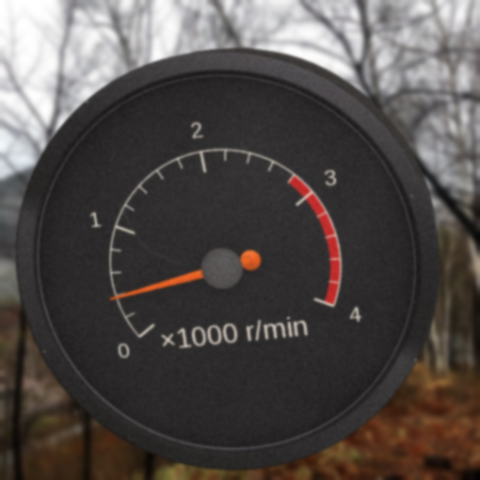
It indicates 400 rpm
